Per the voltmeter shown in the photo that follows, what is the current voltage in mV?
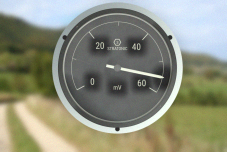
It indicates 55 mV
